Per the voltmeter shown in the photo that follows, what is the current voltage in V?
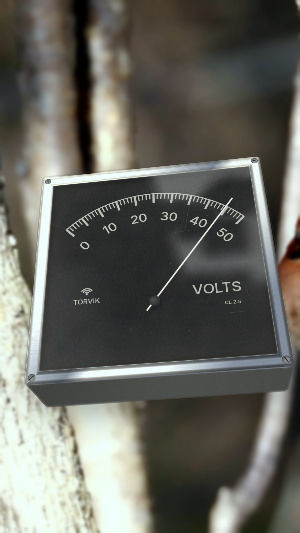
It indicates 45 V
